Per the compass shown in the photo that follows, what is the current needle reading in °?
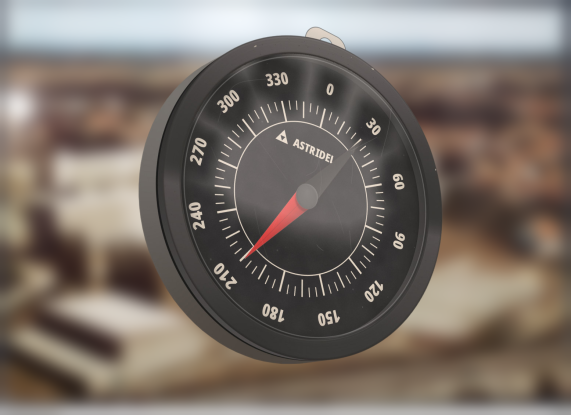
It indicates 210 °
